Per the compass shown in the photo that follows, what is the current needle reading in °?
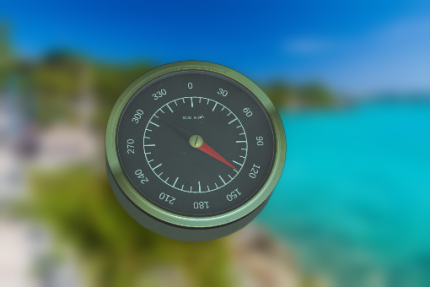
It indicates 130 °
